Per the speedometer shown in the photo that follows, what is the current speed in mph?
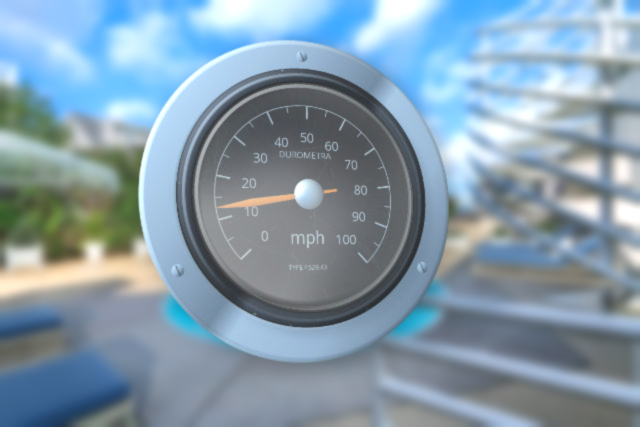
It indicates 12.5 mph
